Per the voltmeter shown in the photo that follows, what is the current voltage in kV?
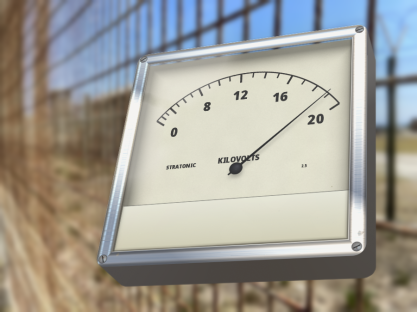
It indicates 19 kV
